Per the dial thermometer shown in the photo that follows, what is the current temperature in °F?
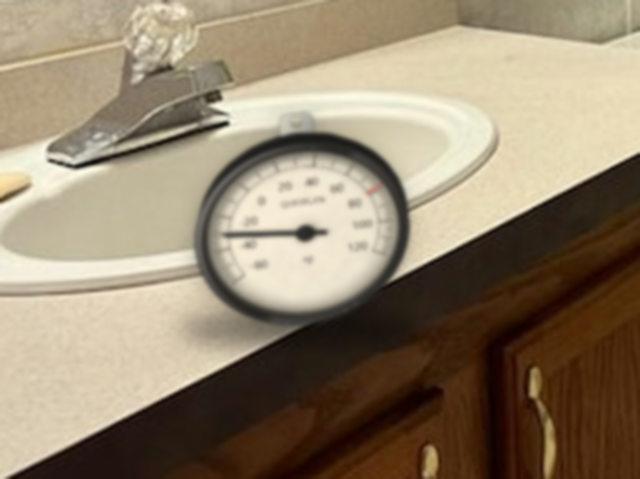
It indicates -30 °F
